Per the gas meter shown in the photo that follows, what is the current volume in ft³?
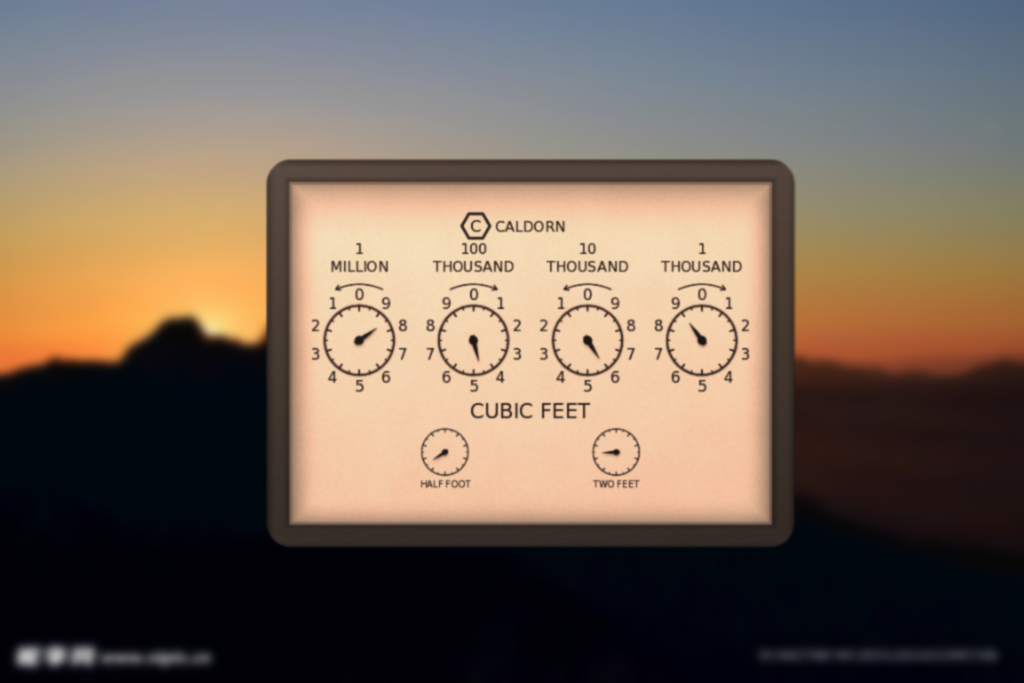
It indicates 845900 ft³
